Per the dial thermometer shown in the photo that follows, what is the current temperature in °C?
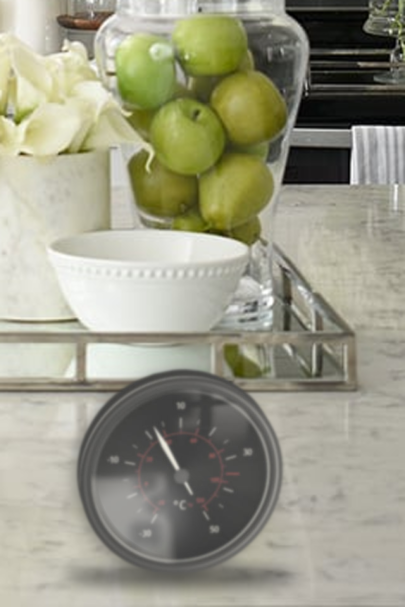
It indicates 2.5 °C
